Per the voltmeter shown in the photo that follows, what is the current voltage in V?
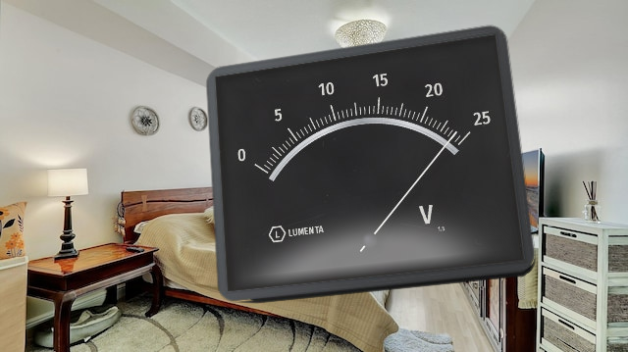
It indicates 24 V
